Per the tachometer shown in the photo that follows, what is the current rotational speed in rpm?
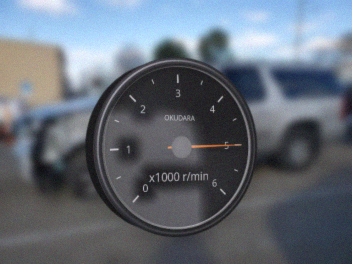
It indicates 5000 rpm
